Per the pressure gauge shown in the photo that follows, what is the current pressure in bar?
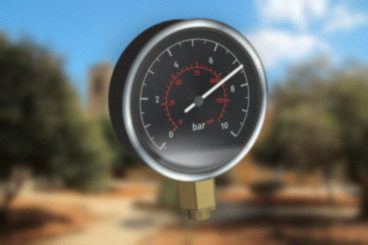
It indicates 7.25 bar
